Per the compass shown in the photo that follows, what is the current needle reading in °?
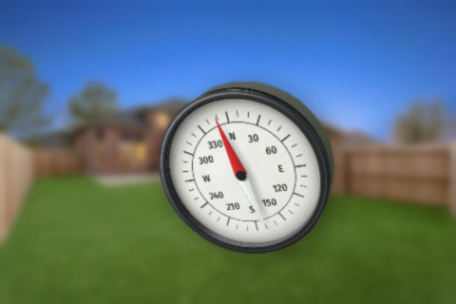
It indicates 350 °
